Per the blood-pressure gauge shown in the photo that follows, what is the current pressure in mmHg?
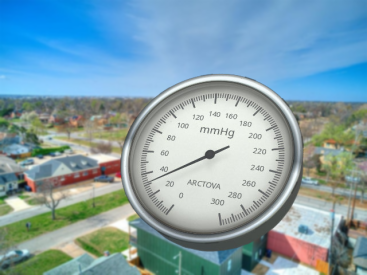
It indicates 30 mmHg
